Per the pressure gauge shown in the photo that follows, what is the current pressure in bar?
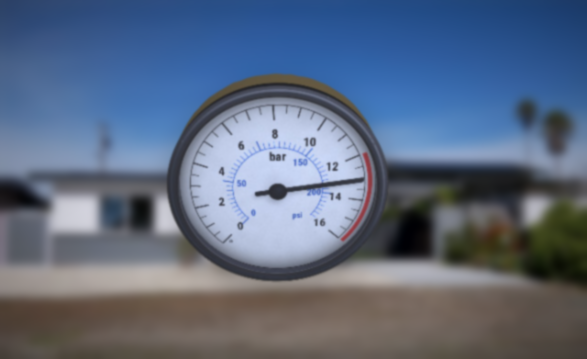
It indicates 13 bar
